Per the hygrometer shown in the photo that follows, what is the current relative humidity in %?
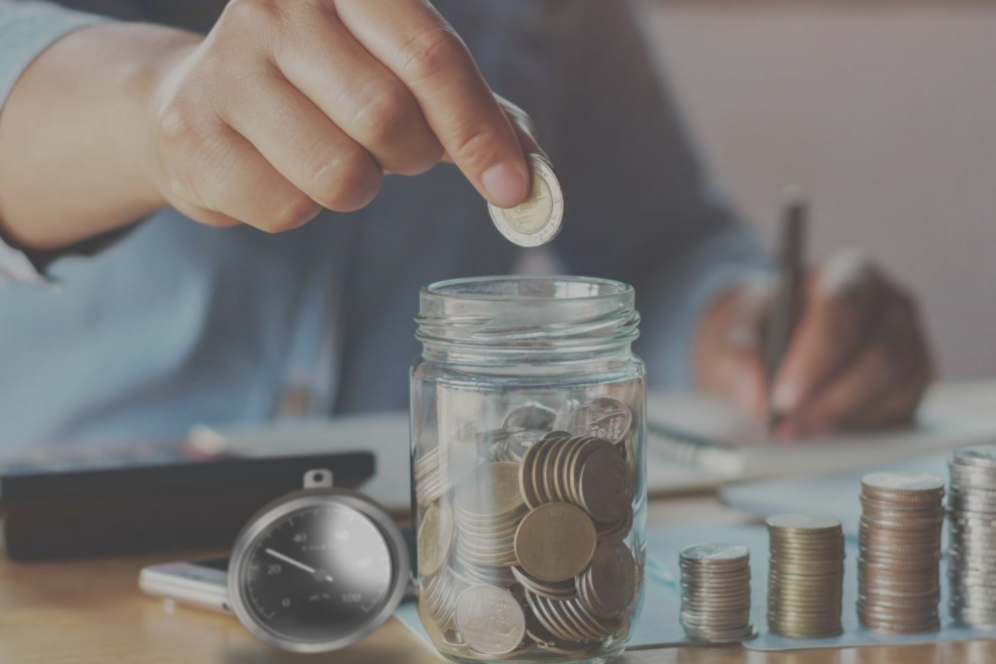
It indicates 28 %
